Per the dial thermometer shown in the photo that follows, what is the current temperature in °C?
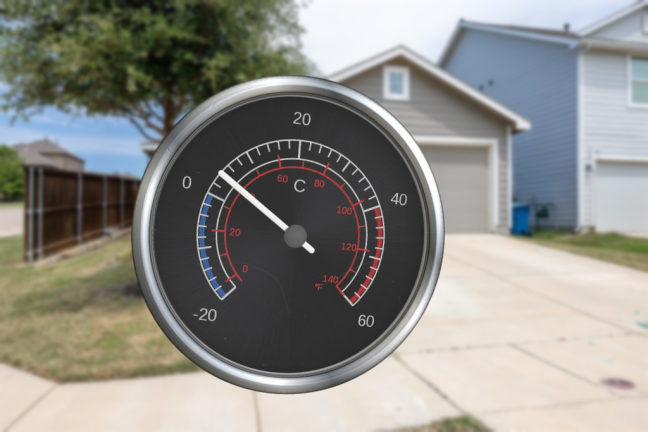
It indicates 4 °C
